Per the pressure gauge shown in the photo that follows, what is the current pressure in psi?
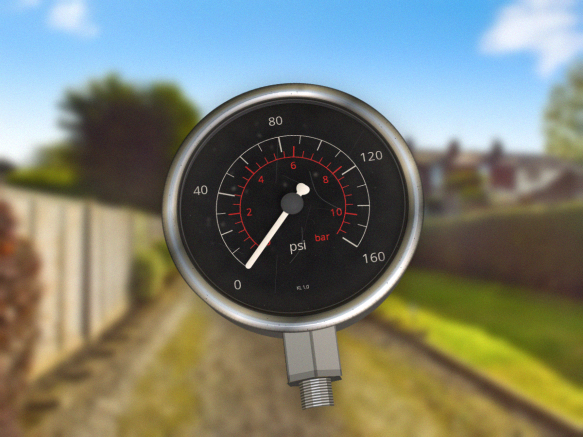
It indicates 0 psi
